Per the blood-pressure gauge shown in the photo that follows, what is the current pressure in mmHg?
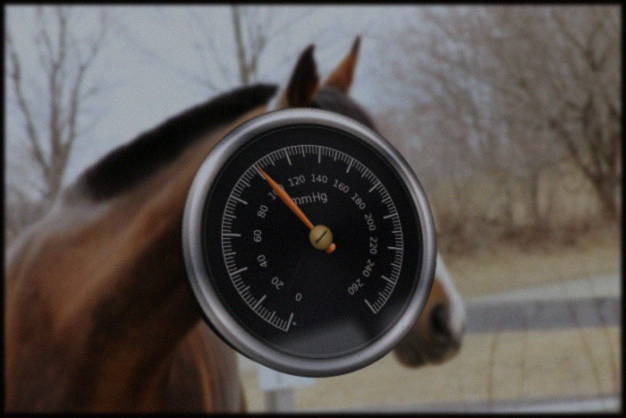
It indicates 100 mmHg
